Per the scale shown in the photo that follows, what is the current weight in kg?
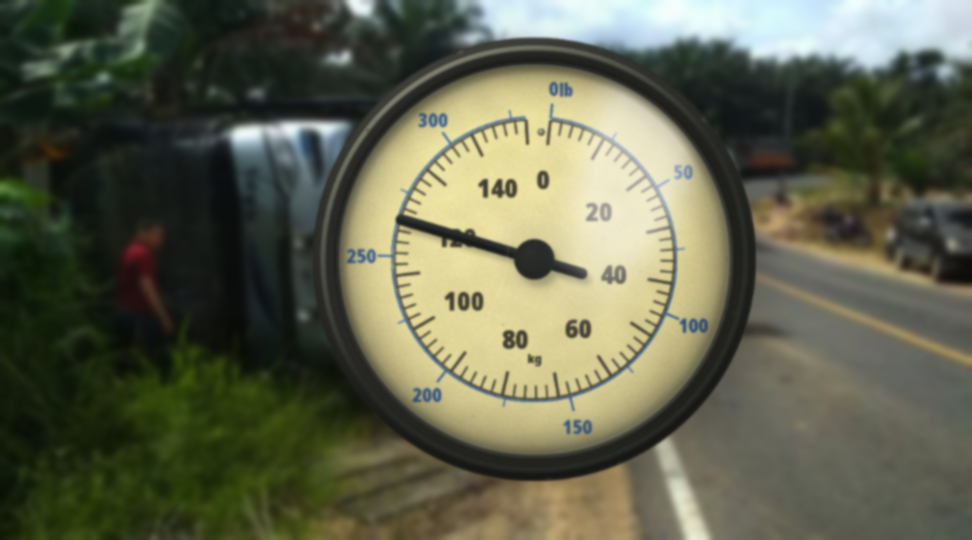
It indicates 120 kg
